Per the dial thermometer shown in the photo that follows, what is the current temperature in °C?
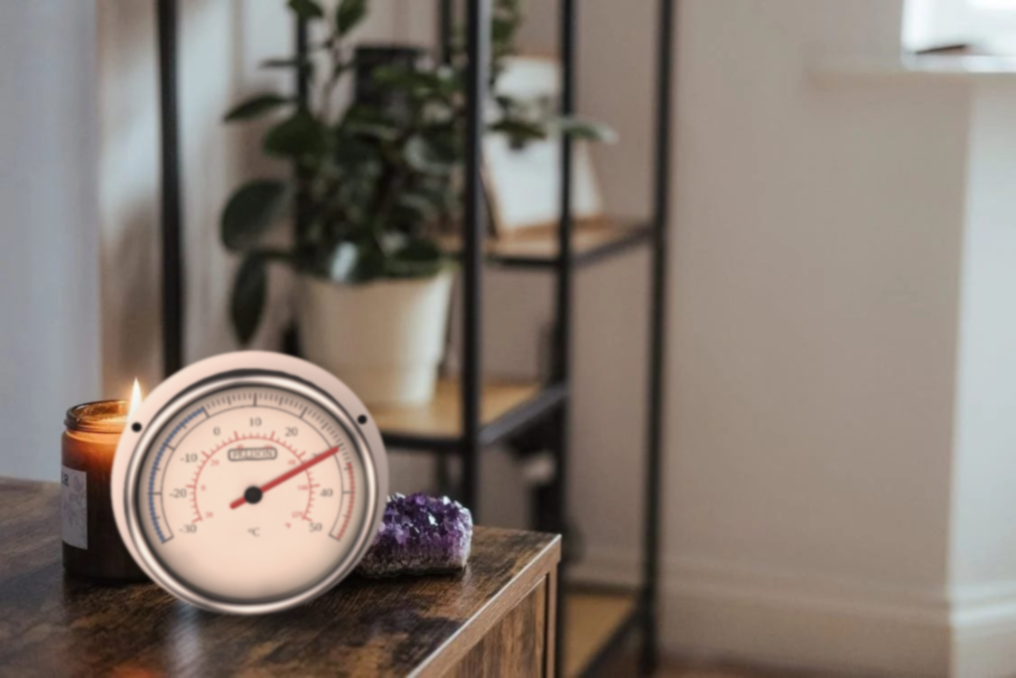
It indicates 30 °C
